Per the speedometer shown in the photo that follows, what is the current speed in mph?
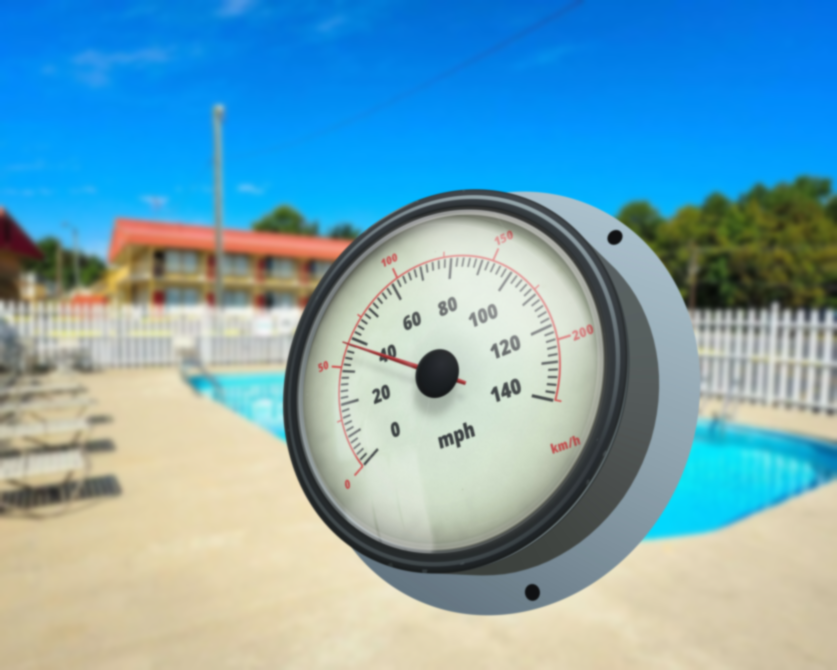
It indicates 38 mph
